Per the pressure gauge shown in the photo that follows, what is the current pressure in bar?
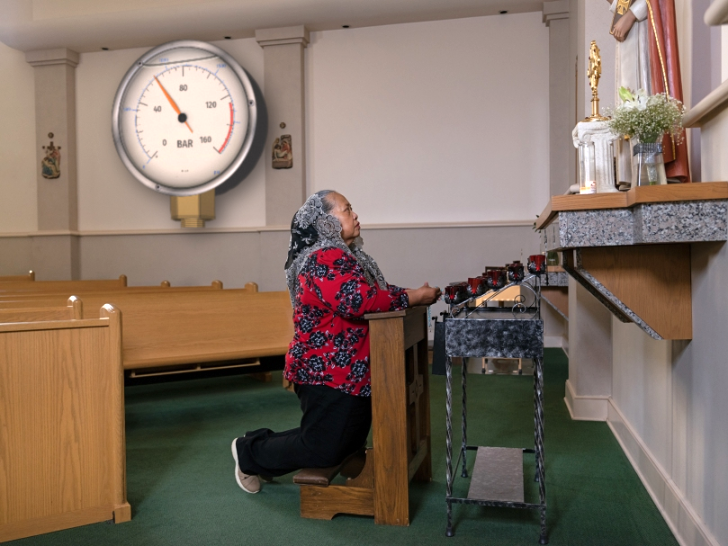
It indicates 60 bar
